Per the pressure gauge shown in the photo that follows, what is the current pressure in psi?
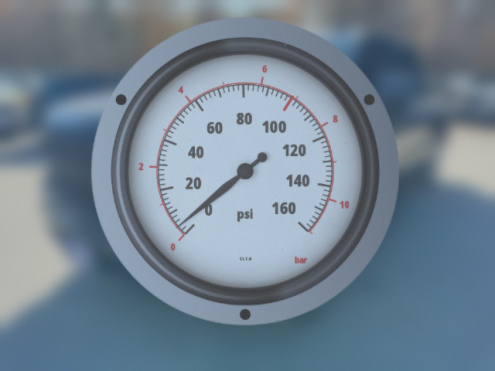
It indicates 4 psi
